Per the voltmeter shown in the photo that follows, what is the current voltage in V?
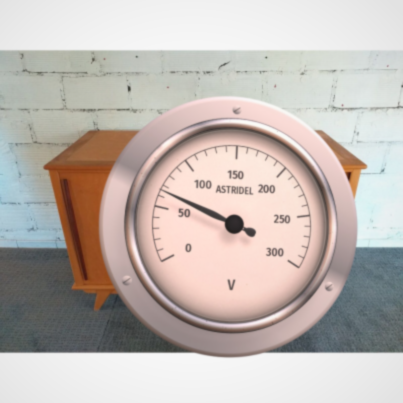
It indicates 65 V
